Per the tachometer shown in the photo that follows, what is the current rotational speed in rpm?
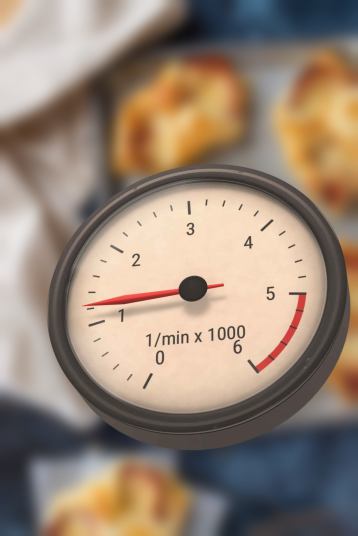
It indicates 1200 rpm
